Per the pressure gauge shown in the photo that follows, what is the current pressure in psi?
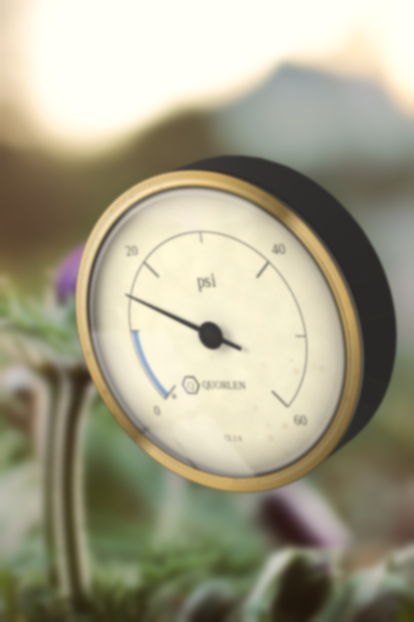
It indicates 15 psi
